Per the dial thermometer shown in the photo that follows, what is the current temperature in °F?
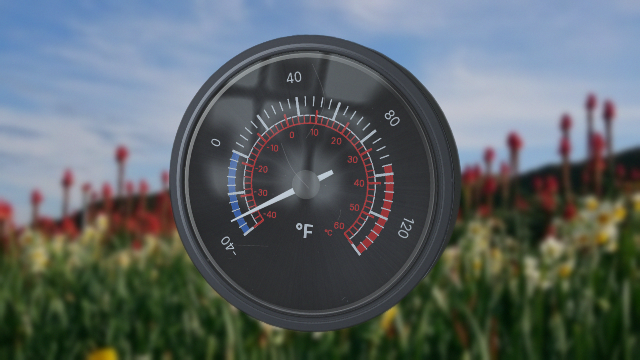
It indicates -32 °F
